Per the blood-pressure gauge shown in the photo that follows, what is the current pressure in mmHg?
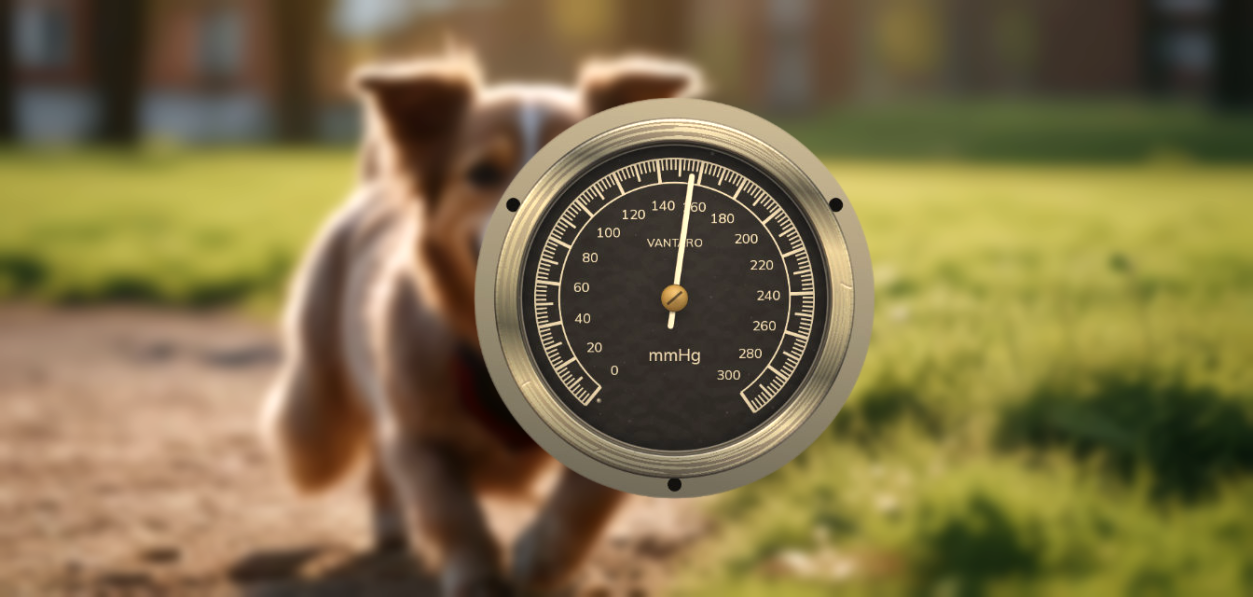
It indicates 156 mmHg
